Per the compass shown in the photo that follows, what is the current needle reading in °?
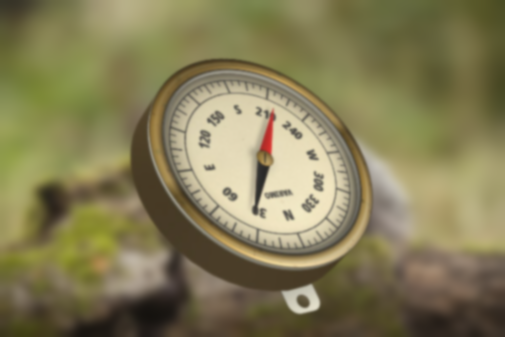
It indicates 215 °
